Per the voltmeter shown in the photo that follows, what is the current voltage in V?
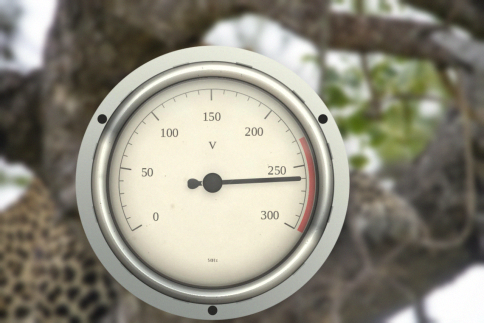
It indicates 260 V
